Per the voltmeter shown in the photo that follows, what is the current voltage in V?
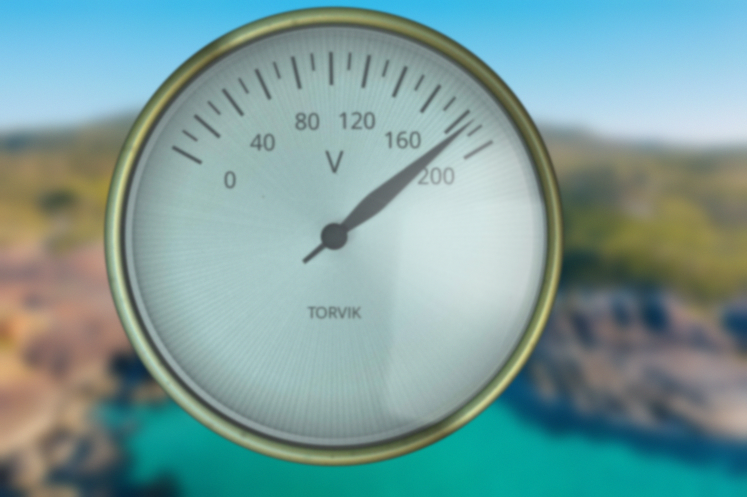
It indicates 185 V
